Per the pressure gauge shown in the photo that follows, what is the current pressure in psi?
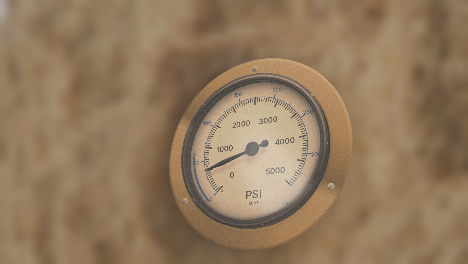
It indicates 500 psi
